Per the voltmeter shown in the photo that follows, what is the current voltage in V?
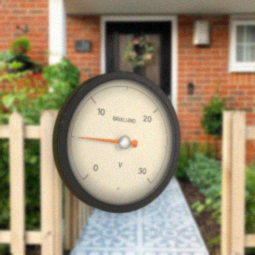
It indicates 5 V
